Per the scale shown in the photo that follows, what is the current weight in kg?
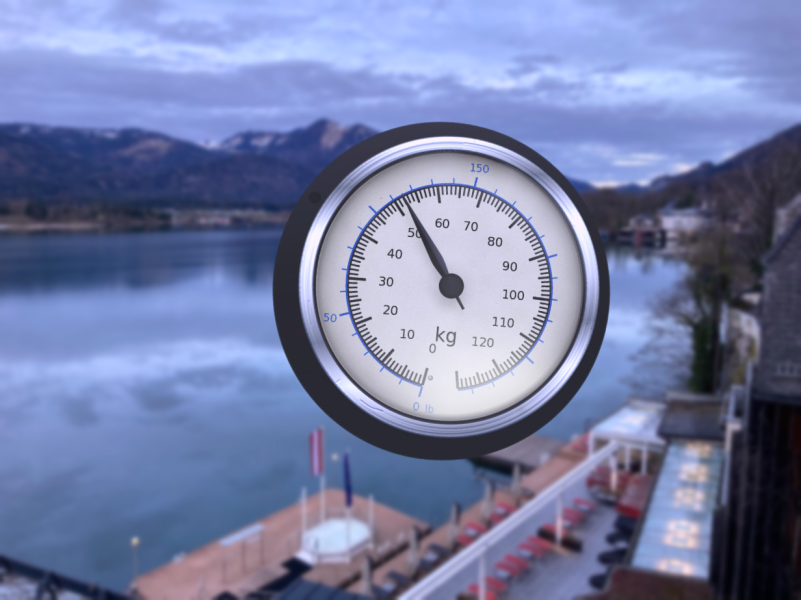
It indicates 52 kg
